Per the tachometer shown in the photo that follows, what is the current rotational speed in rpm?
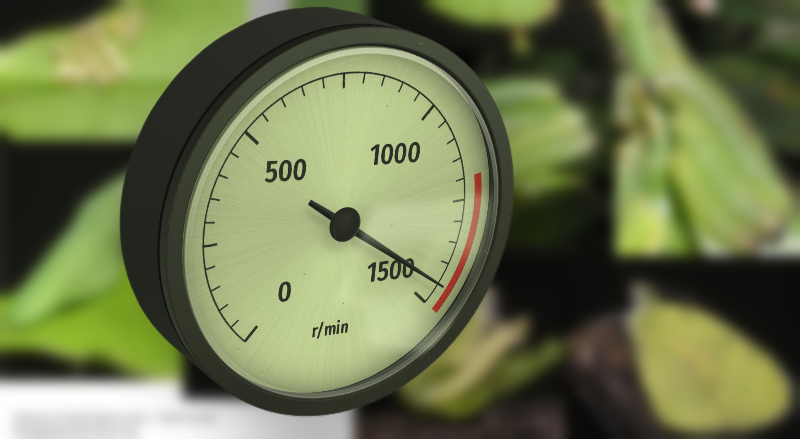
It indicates 1450 rpm
